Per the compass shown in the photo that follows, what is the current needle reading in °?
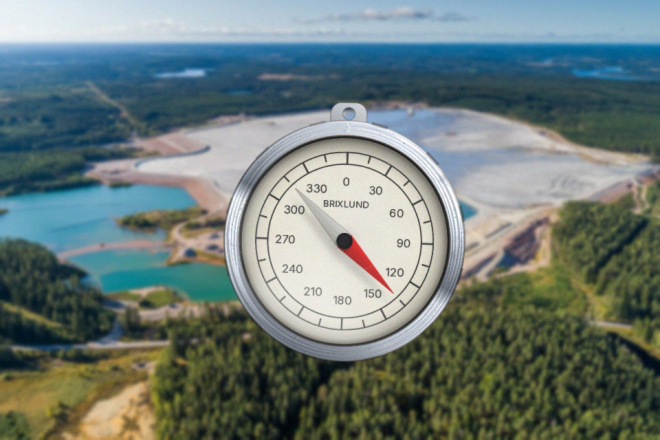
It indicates 135 °
